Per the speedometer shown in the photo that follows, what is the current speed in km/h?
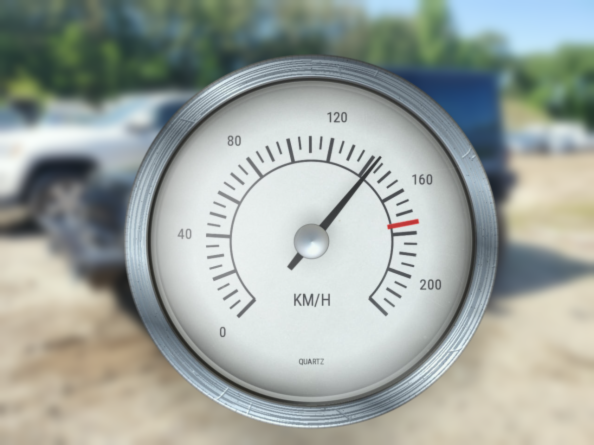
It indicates 142.5 km/h
